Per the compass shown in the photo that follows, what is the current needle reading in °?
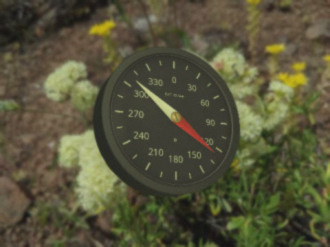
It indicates 127.5 °
